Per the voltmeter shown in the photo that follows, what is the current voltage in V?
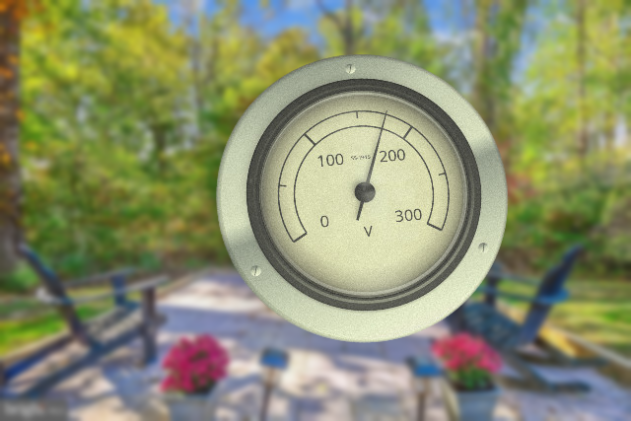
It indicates 175 V
